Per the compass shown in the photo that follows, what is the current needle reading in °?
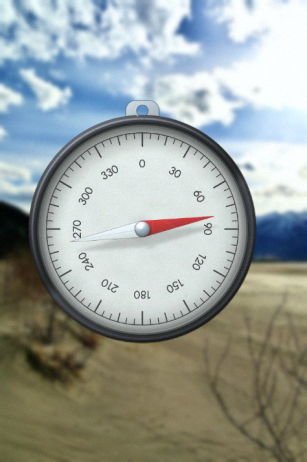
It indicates 80 °
